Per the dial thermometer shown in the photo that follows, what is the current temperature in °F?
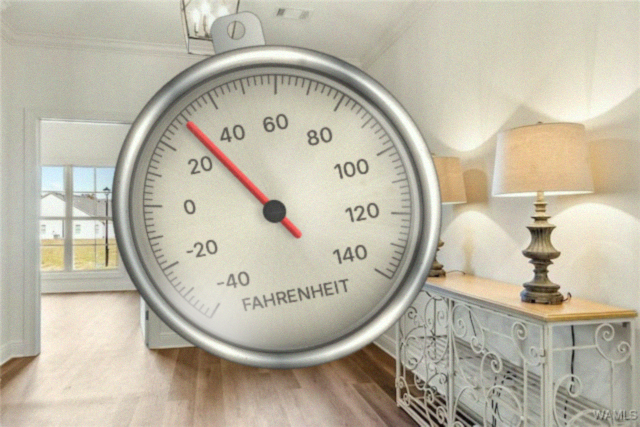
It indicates 30 °F
